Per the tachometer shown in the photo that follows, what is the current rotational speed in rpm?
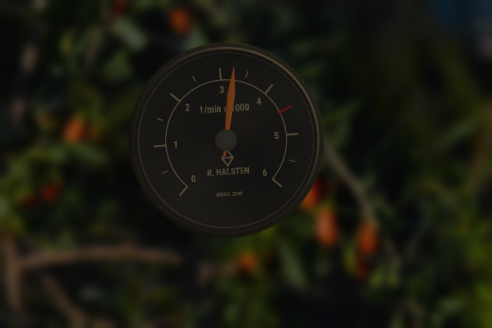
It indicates 3250 rpm
